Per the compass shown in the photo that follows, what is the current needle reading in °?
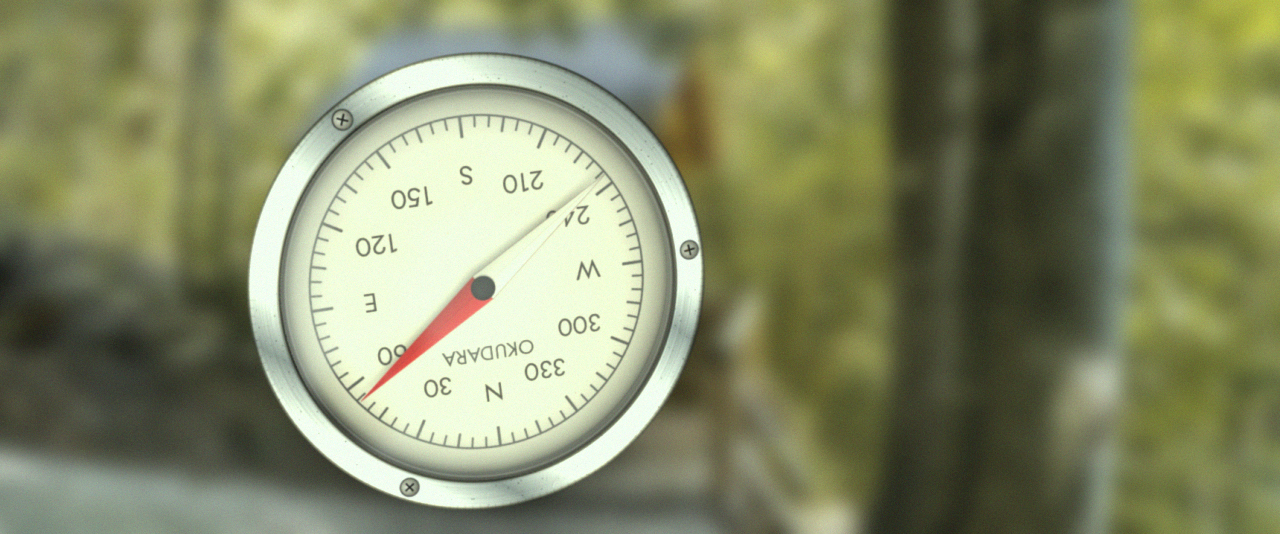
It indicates 55 °
